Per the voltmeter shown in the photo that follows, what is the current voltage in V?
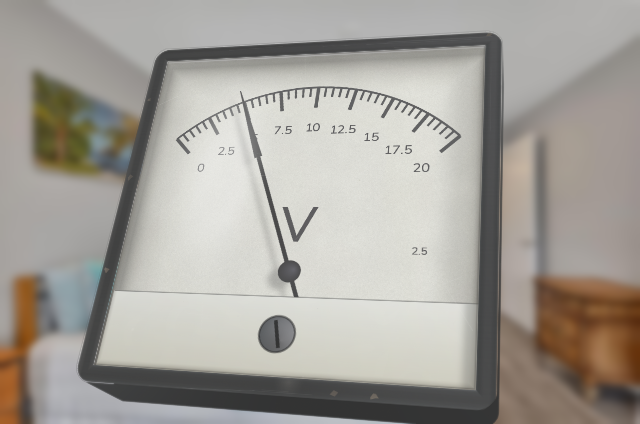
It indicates 5 V
